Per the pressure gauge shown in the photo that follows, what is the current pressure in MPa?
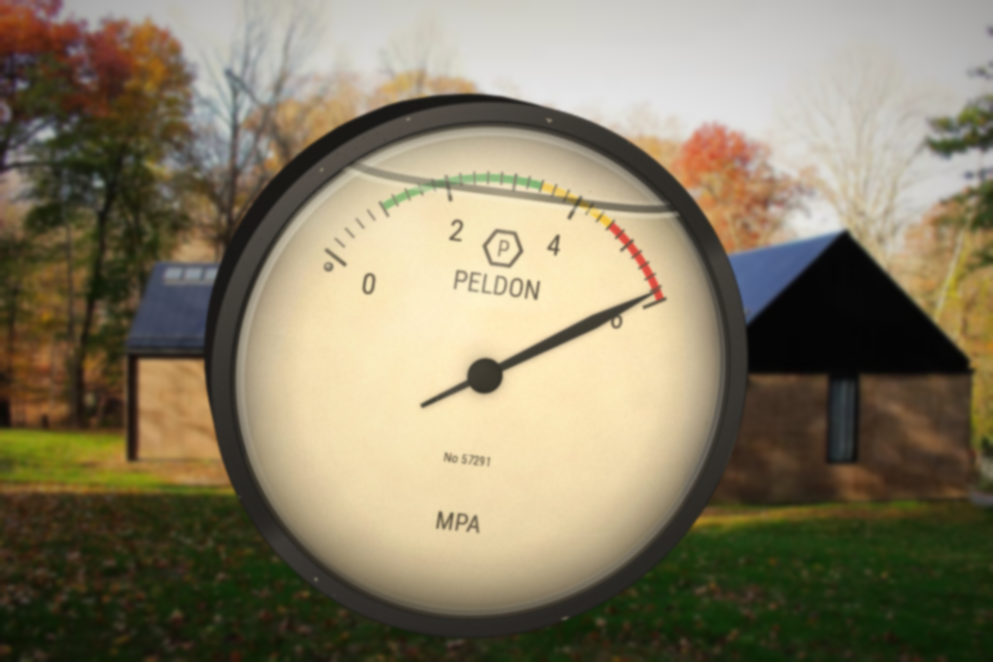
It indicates 5.8 MPa
